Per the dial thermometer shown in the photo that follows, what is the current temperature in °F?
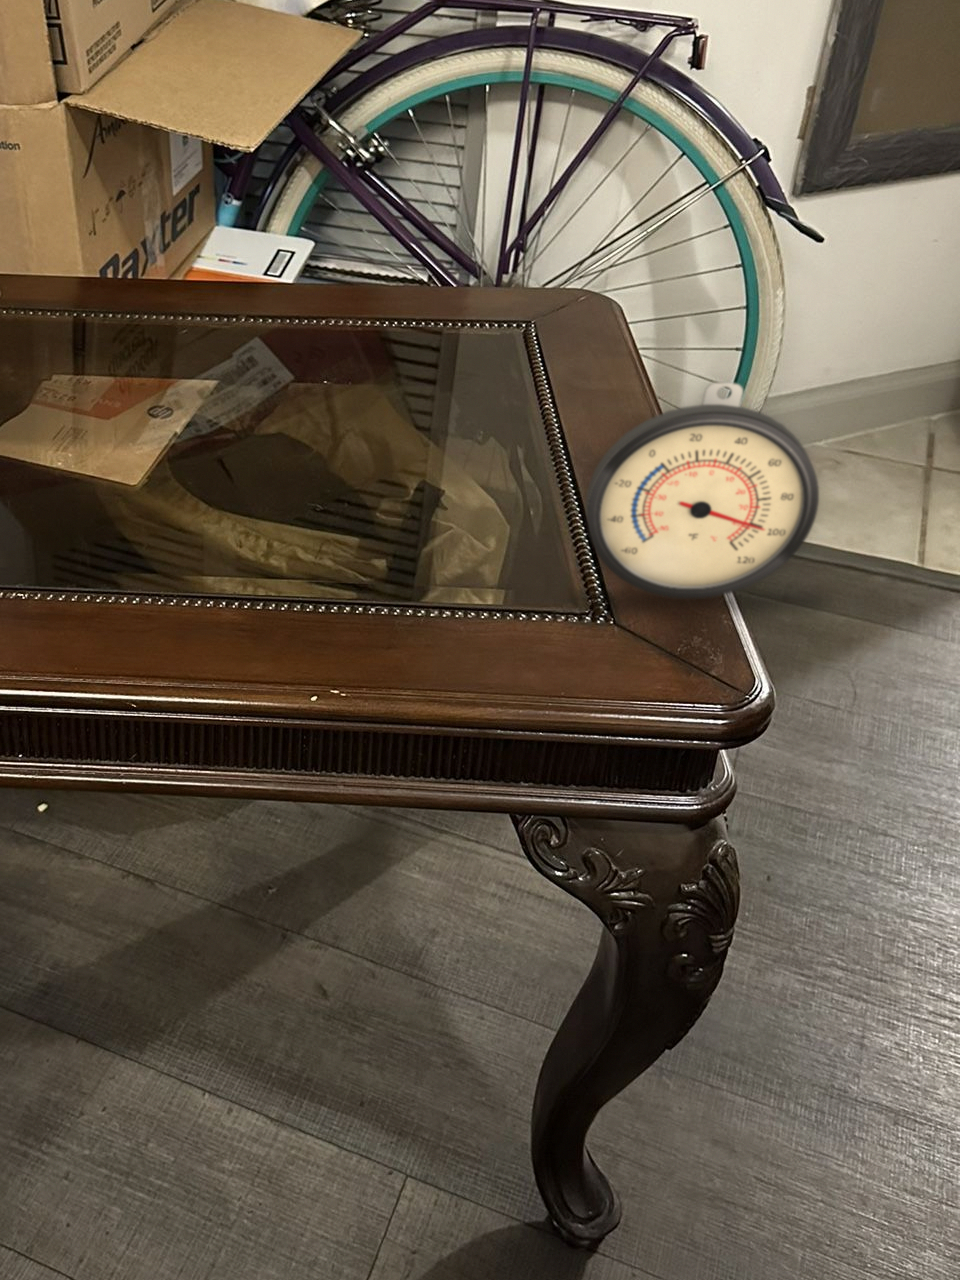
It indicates 100 °F
